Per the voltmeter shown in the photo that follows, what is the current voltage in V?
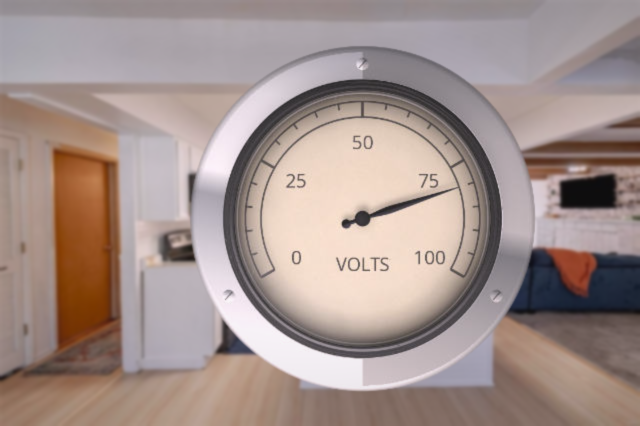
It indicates 80 V
